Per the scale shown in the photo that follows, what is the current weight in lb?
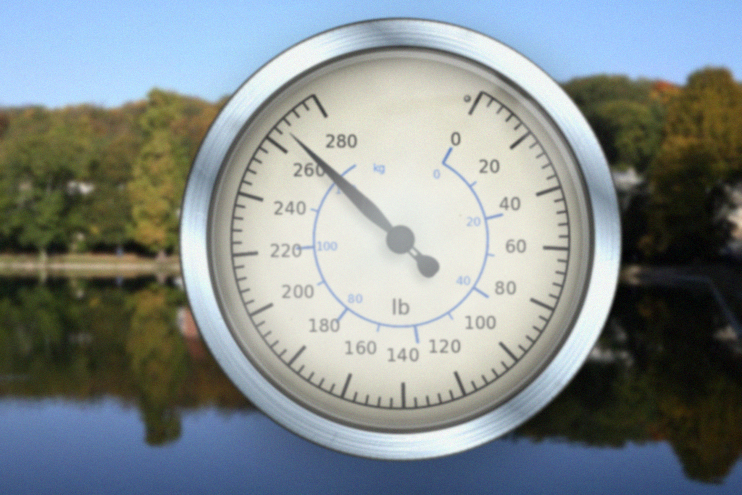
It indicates 266 lb
